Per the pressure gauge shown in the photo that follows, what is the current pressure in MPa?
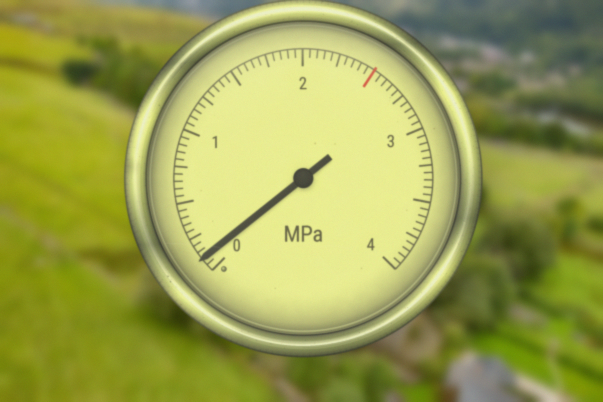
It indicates 0.1 MPa
